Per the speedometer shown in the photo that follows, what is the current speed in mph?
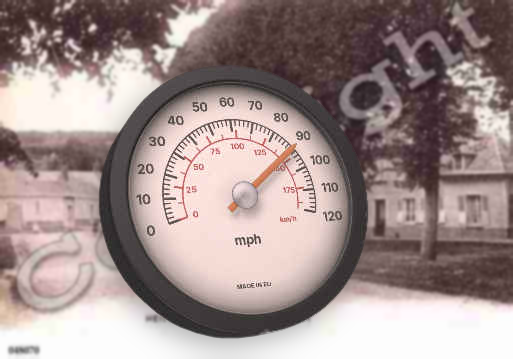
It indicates 90 mph
